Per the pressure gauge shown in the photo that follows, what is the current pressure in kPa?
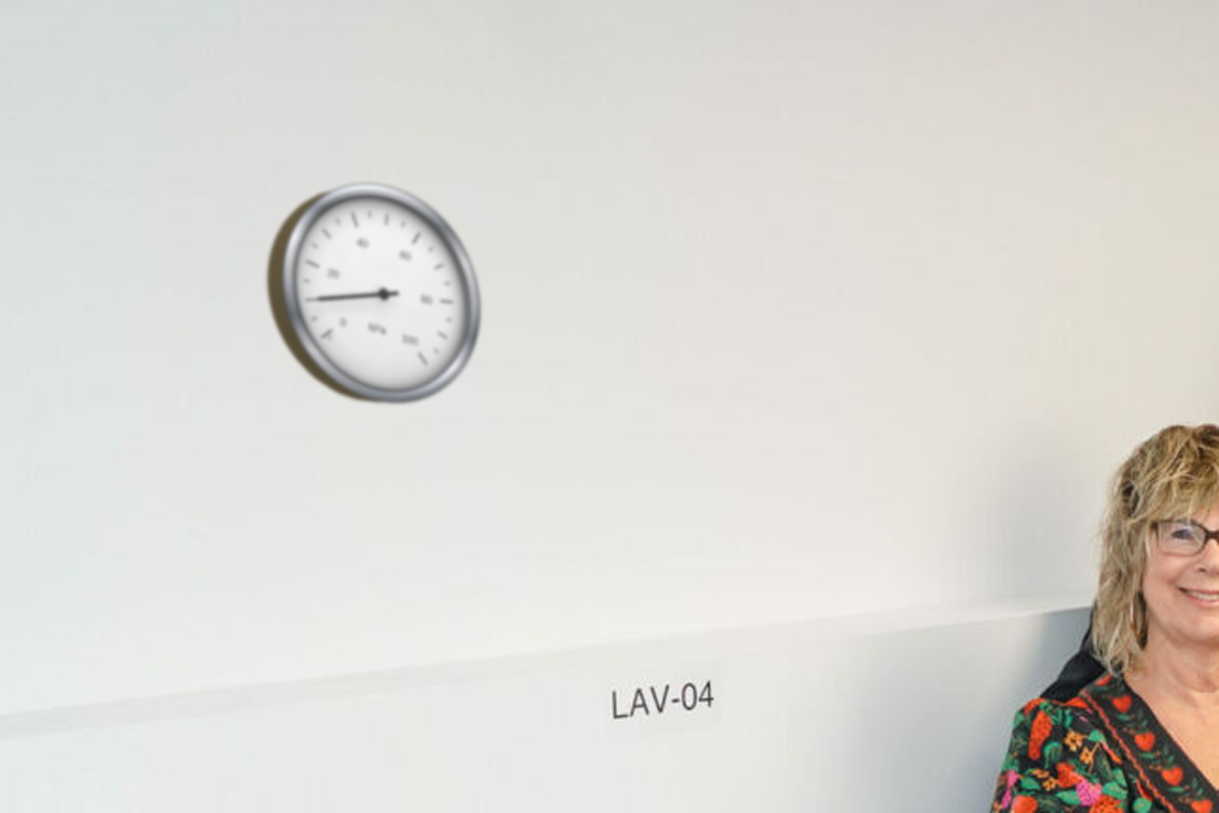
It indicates 10 kPa
